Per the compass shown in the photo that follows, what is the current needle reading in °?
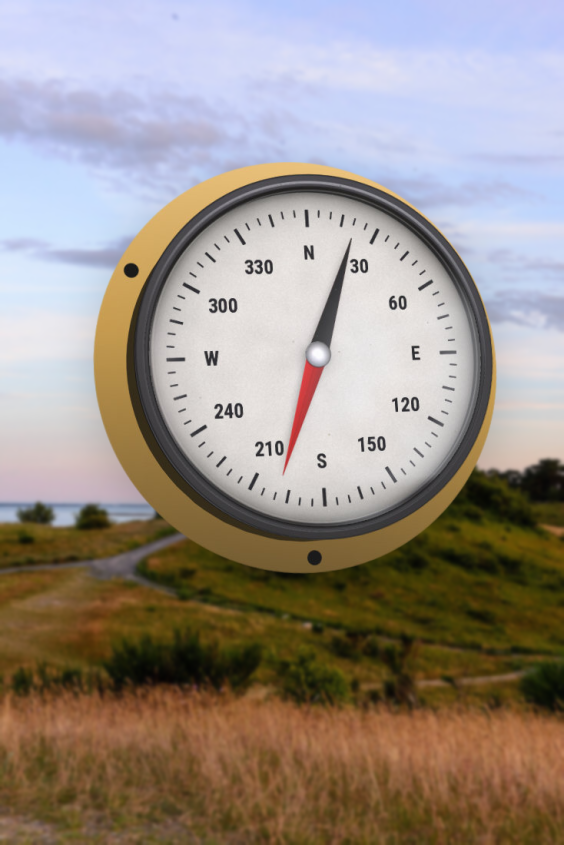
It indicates 200 °
